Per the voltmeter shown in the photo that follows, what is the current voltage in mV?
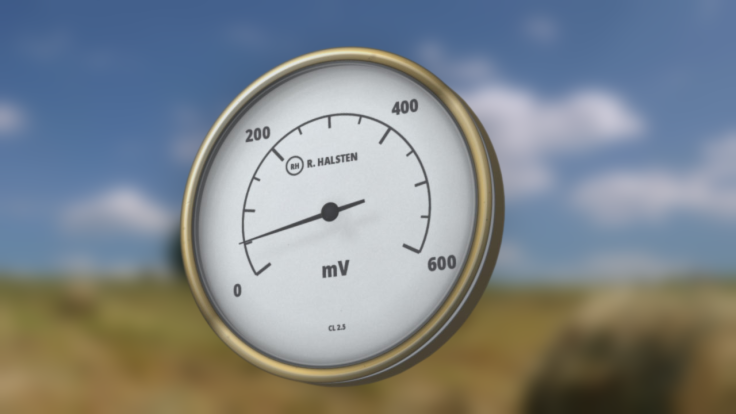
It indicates 50 mV
